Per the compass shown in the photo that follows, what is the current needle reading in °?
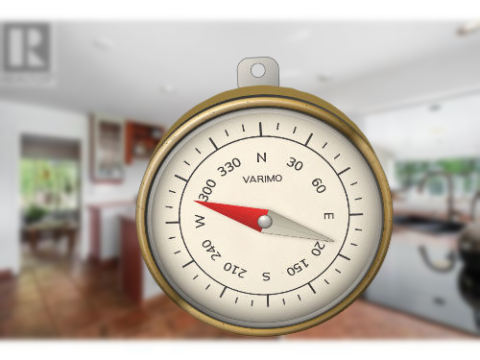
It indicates 290 °
